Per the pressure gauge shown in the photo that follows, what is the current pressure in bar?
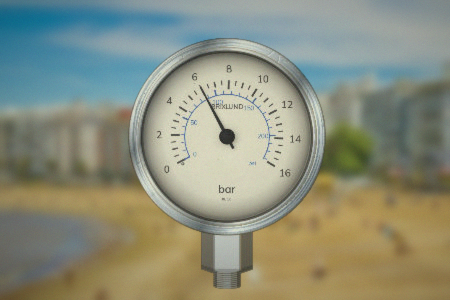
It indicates 6 bar
